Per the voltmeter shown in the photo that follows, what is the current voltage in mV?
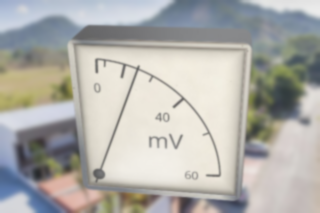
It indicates 25 mV
